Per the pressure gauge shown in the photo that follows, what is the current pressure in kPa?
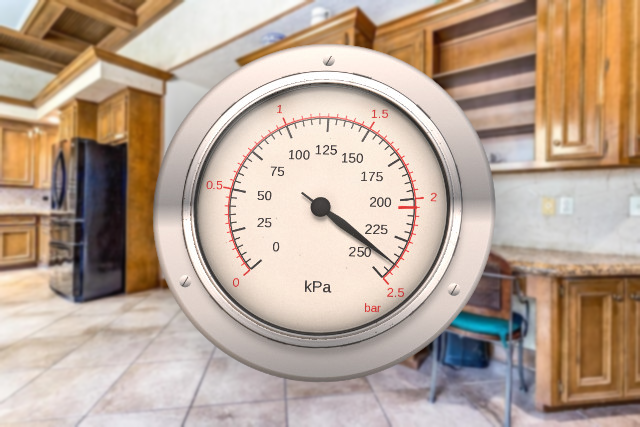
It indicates 240 kPa
